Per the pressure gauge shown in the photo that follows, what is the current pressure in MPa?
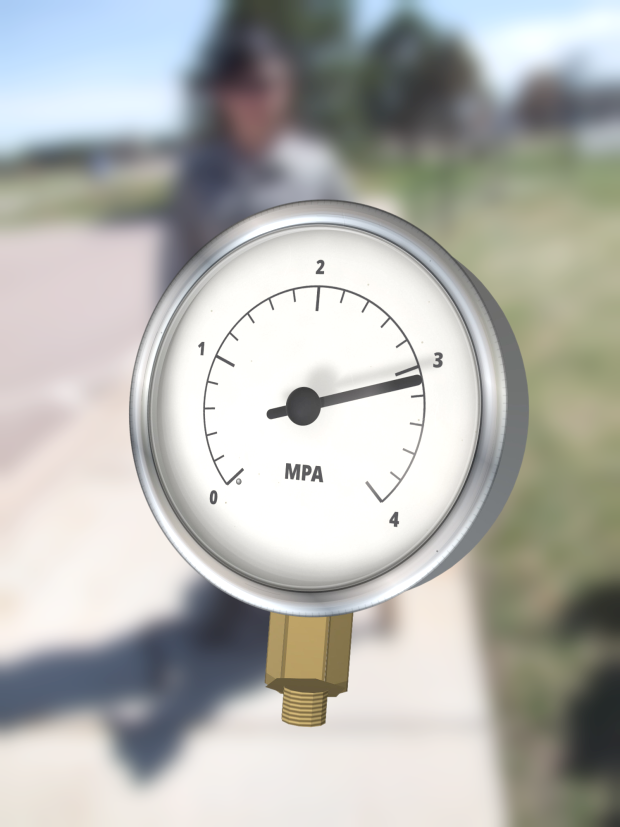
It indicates 3.1 MPa
